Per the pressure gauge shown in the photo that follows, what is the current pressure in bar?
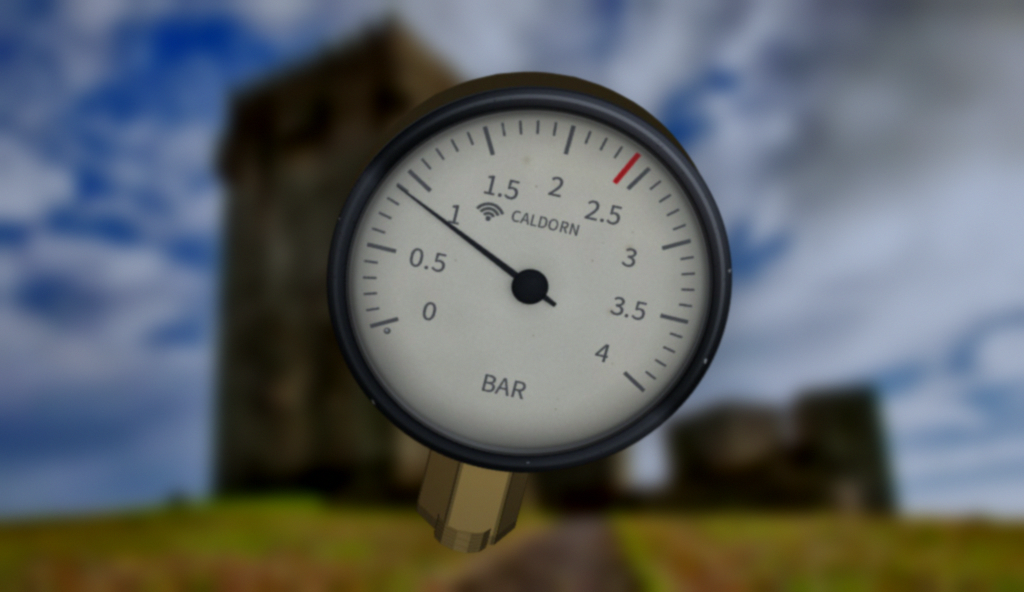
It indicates 0.9 bar
